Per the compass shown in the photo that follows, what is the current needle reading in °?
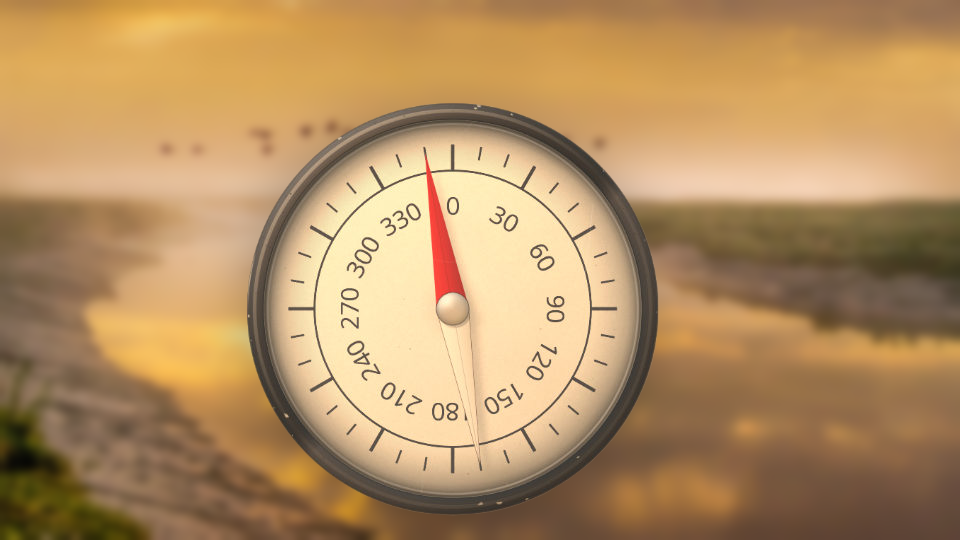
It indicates 350 °
